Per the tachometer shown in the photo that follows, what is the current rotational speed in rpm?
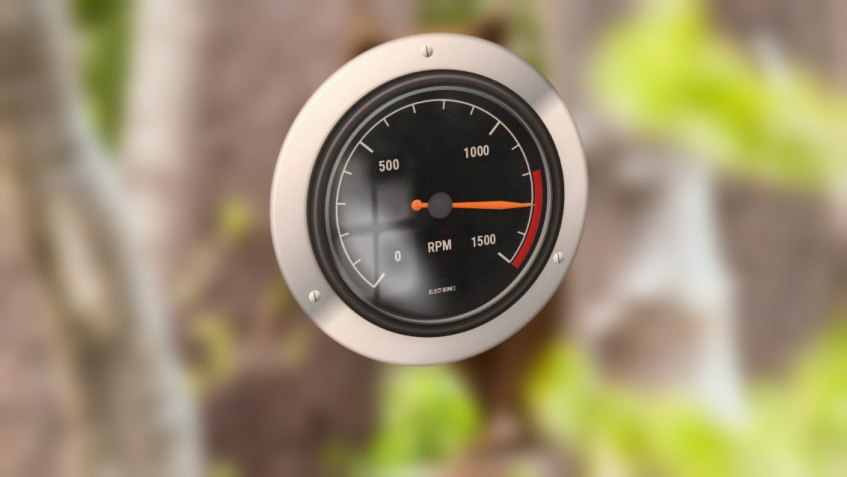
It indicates 1300 rpm
